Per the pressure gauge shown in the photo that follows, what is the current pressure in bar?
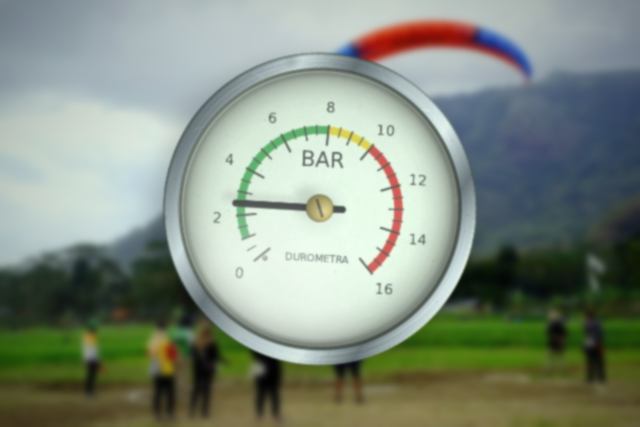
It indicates 2.5 bar
